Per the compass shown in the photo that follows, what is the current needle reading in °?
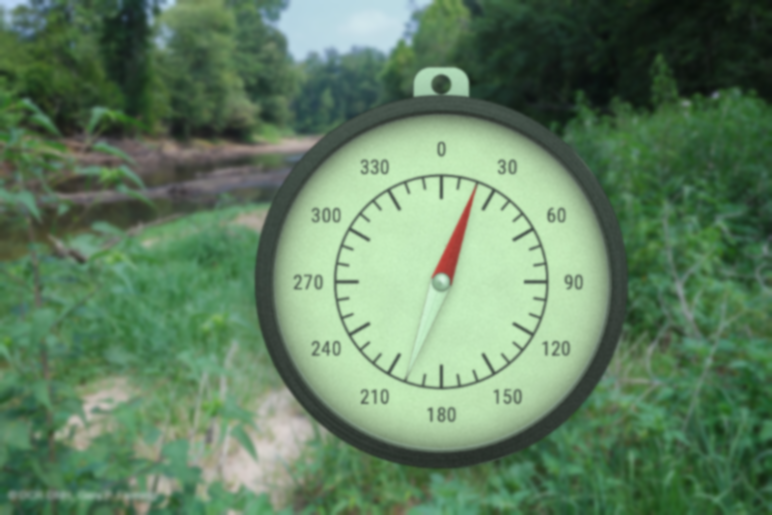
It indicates 20 °
